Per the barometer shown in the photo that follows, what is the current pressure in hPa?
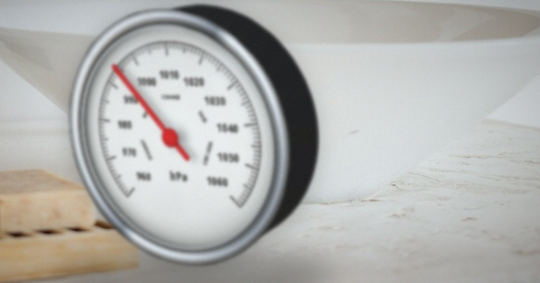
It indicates 995 hPa
